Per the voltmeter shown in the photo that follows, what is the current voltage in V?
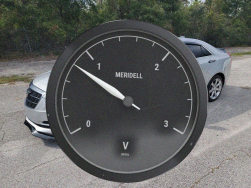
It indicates 0.8 V
